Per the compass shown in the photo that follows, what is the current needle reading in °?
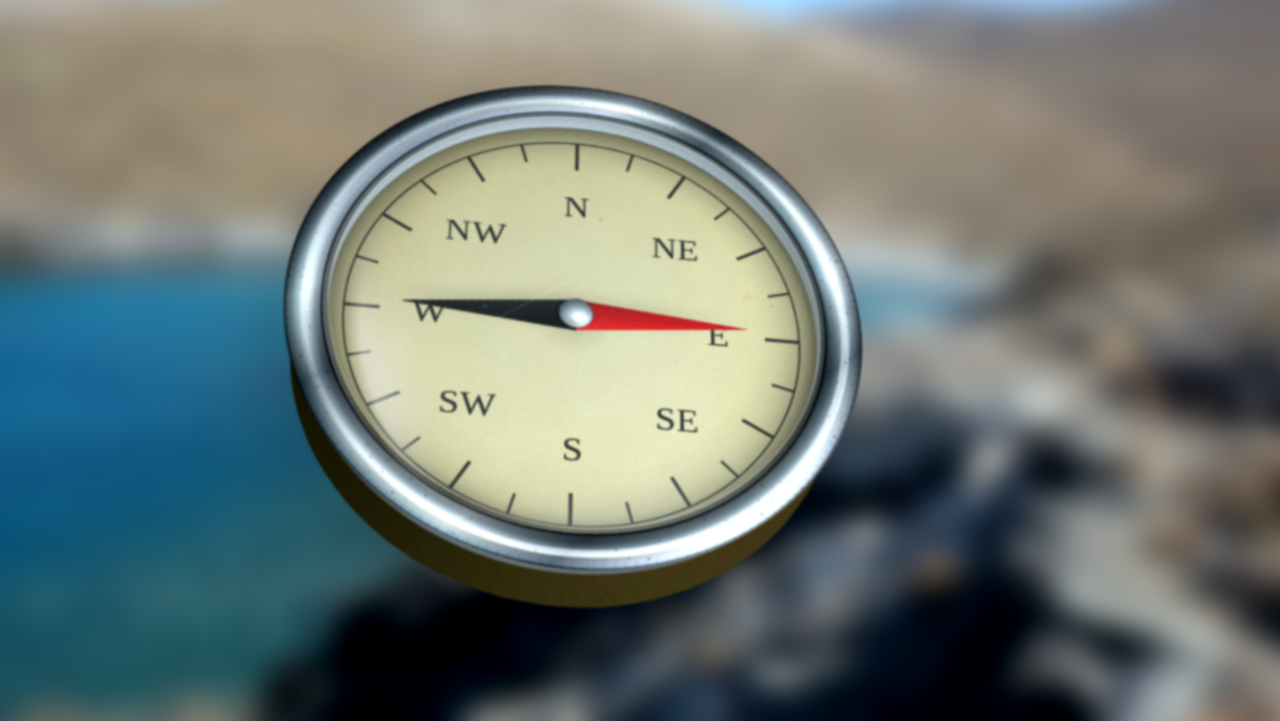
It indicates 90 °
